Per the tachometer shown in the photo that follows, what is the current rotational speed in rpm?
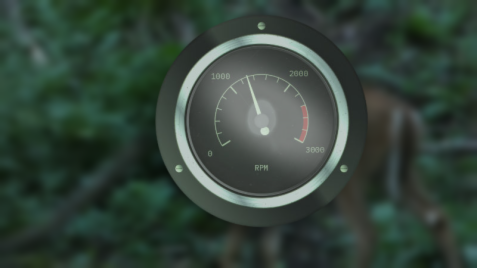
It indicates 1300 rpm
